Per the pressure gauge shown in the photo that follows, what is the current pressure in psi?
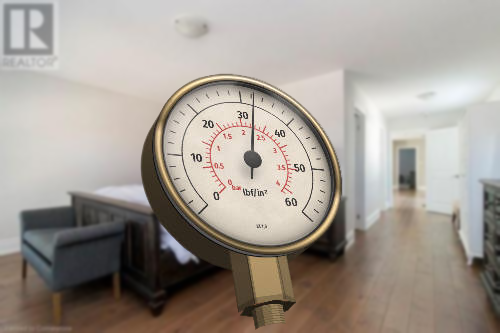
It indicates 32 psi
